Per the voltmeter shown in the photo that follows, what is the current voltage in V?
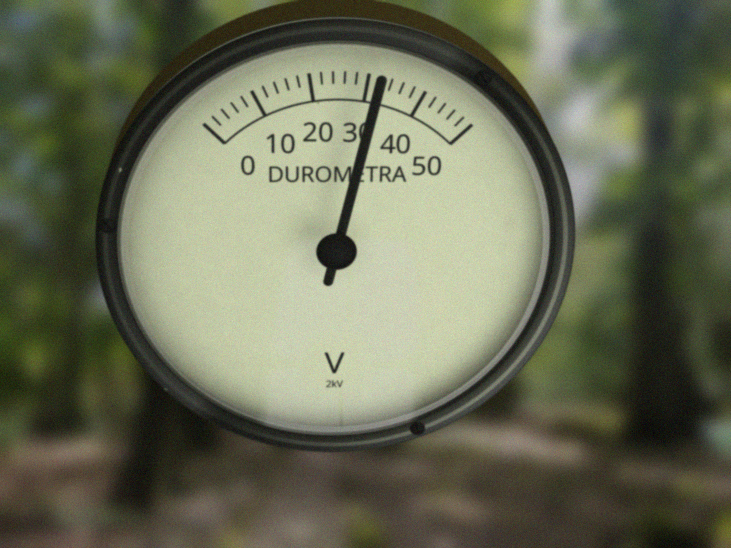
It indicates 32 V
